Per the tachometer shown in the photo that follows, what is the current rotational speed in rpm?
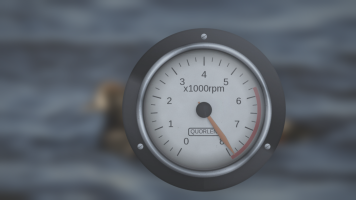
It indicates 7875 rpm
